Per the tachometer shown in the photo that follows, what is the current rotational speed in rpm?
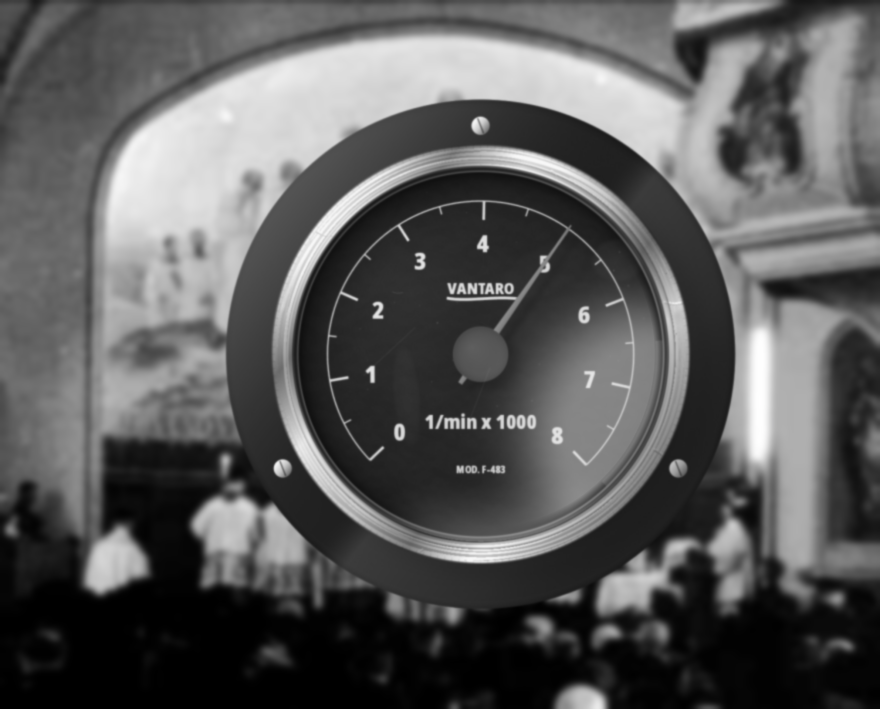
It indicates 5000 rpm
